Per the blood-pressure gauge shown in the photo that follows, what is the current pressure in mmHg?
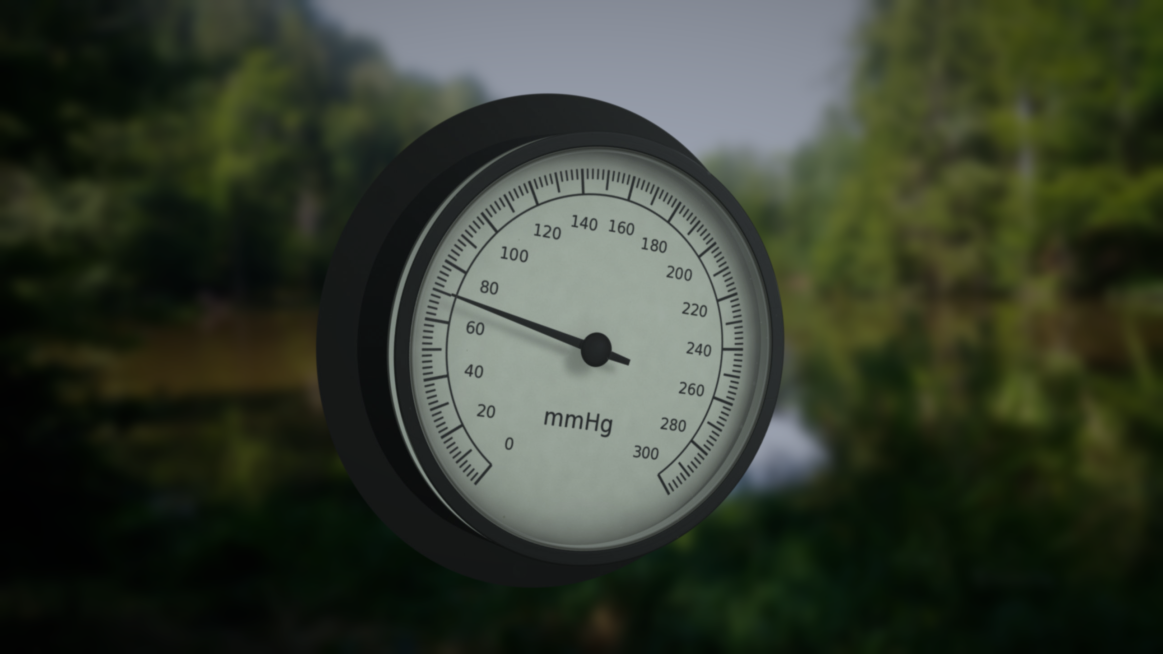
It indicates 70 mmHg
